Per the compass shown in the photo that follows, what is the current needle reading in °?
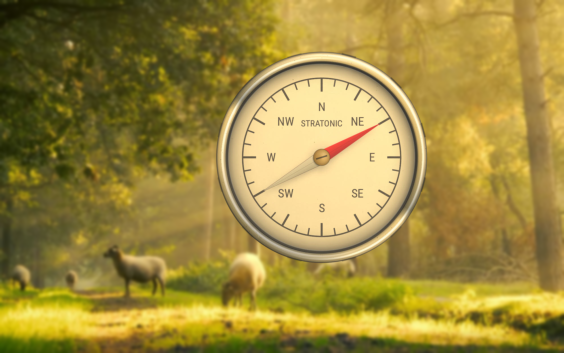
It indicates 60 °
